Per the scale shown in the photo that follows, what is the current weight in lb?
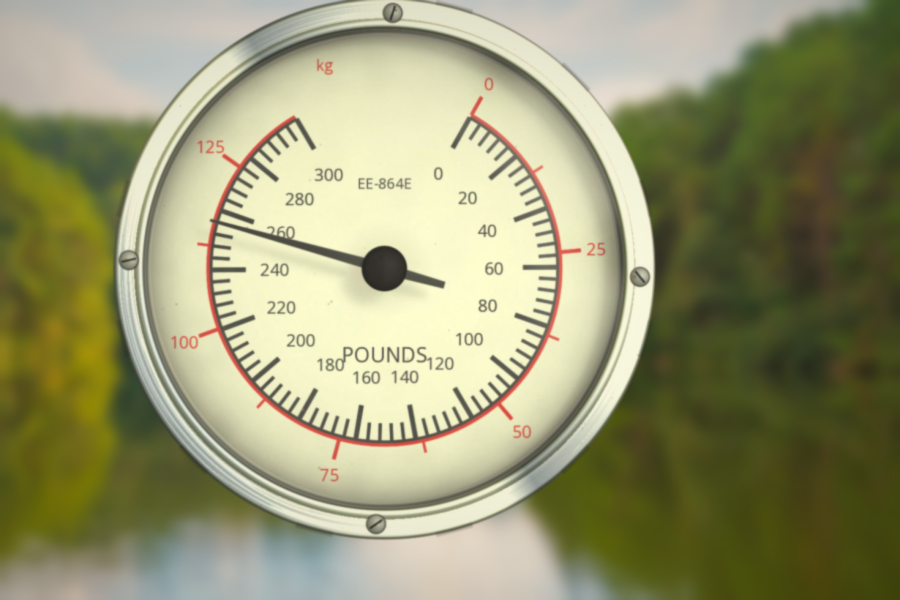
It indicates 256 lb
